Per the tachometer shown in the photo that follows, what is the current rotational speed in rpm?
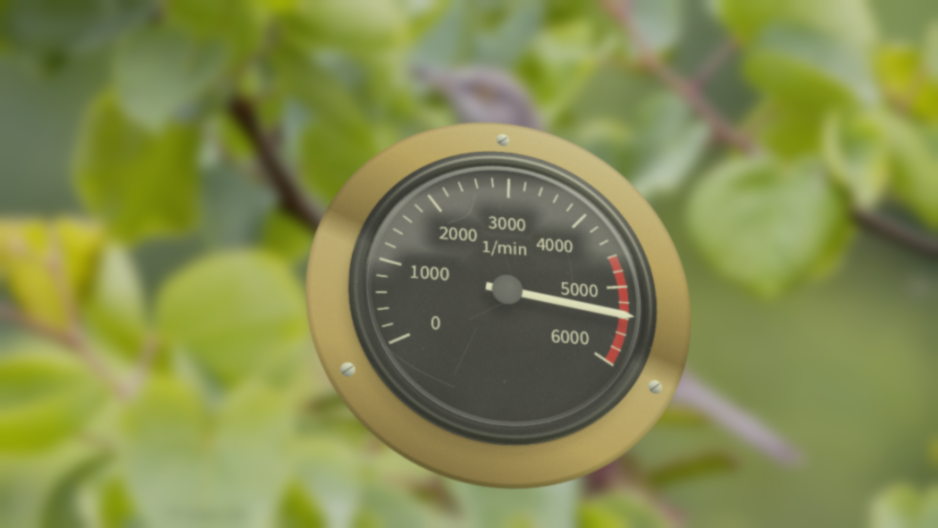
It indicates 5400 rpm
